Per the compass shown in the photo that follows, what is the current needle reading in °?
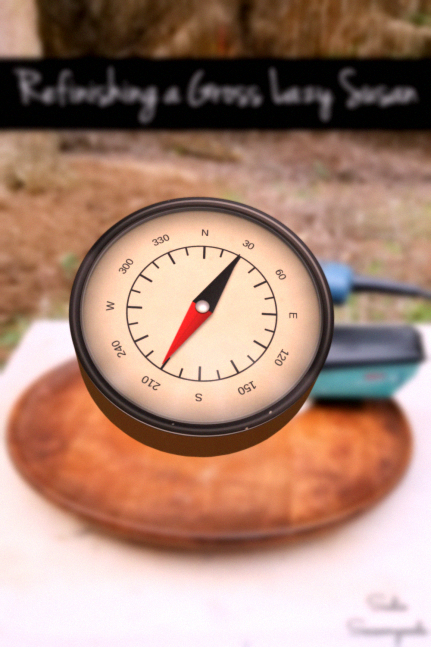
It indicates 210 °
